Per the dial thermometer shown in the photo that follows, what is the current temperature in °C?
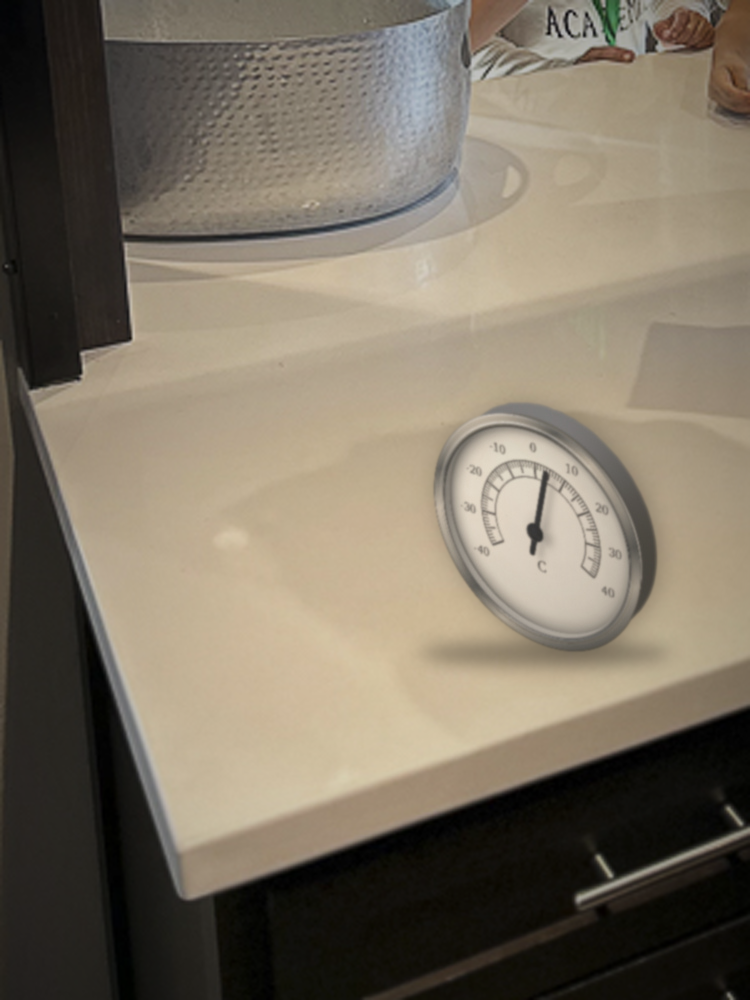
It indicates 5 °C
